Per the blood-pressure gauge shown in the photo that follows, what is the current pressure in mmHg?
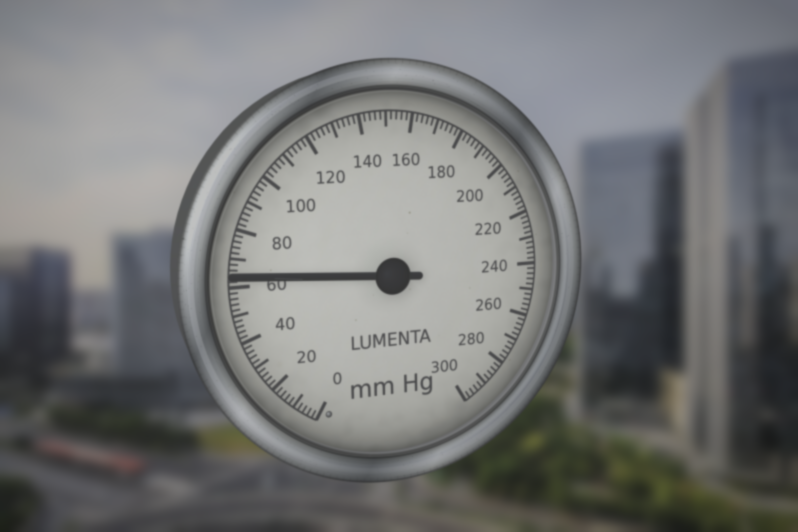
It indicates 64 mmHg
